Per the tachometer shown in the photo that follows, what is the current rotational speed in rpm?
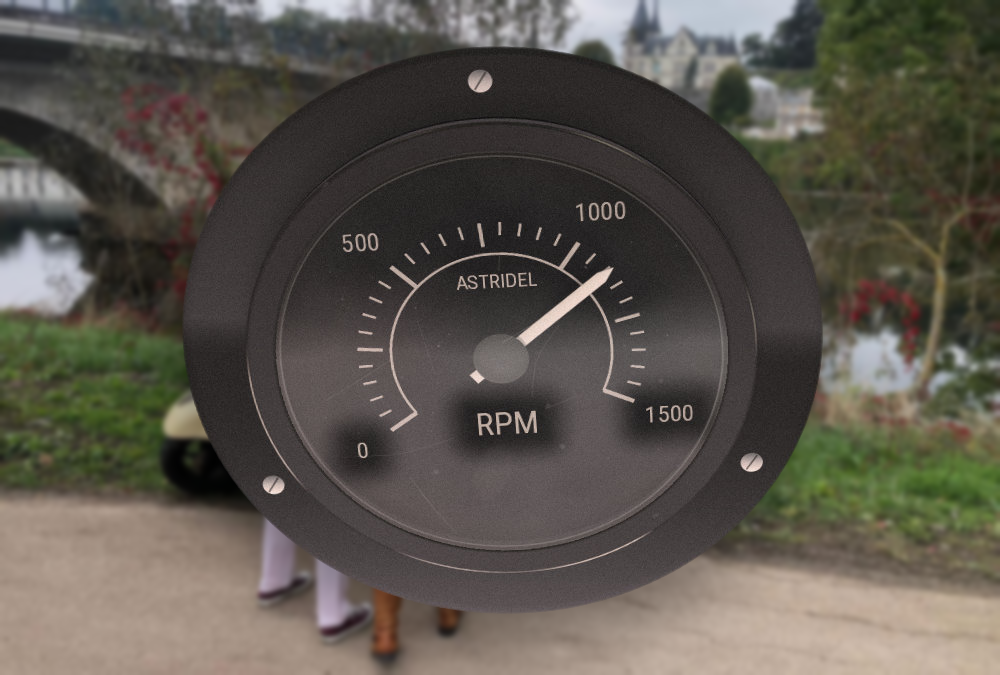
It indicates 1100 rpm
